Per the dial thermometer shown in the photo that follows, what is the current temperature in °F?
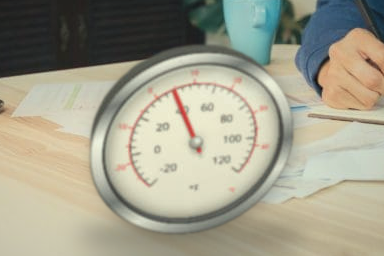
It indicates 40 °F
